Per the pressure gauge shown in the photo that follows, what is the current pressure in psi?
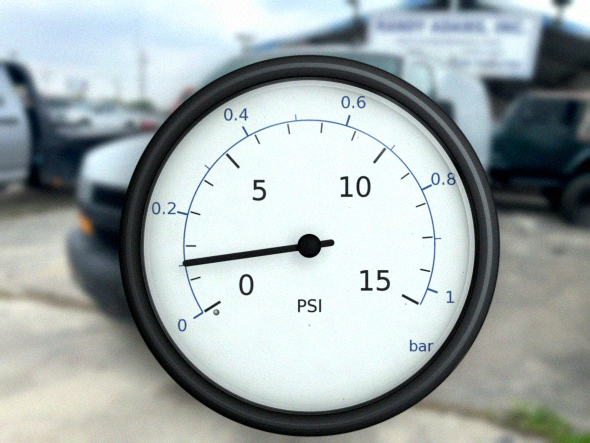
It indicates 1.5 psi
